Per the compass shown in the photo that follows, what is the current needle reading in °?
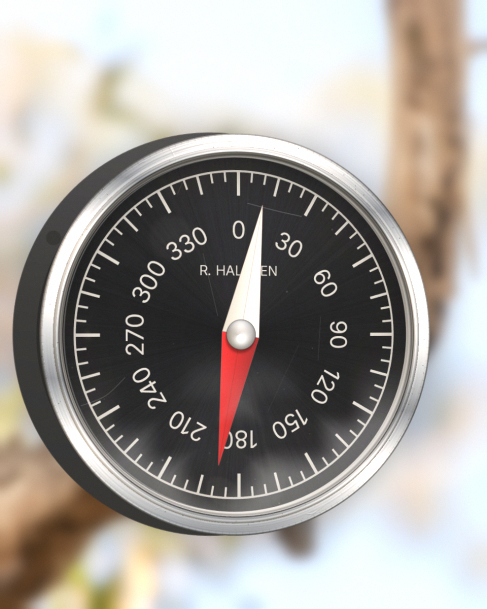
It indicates 190 °
